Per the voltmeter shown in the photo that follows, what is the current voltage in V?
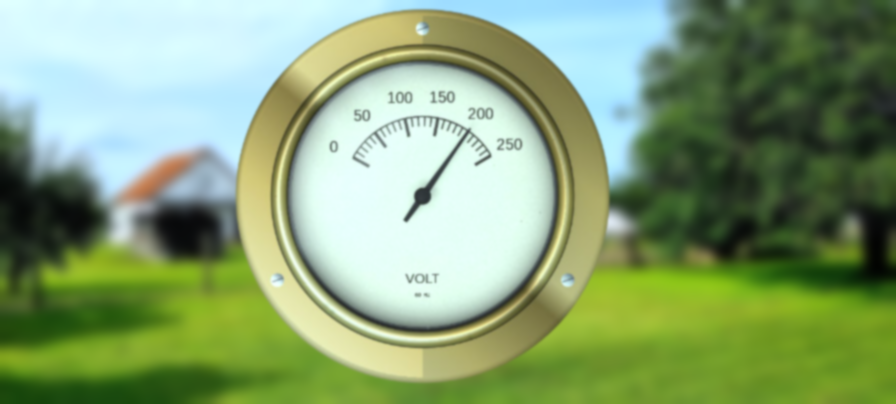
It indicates 200 V
